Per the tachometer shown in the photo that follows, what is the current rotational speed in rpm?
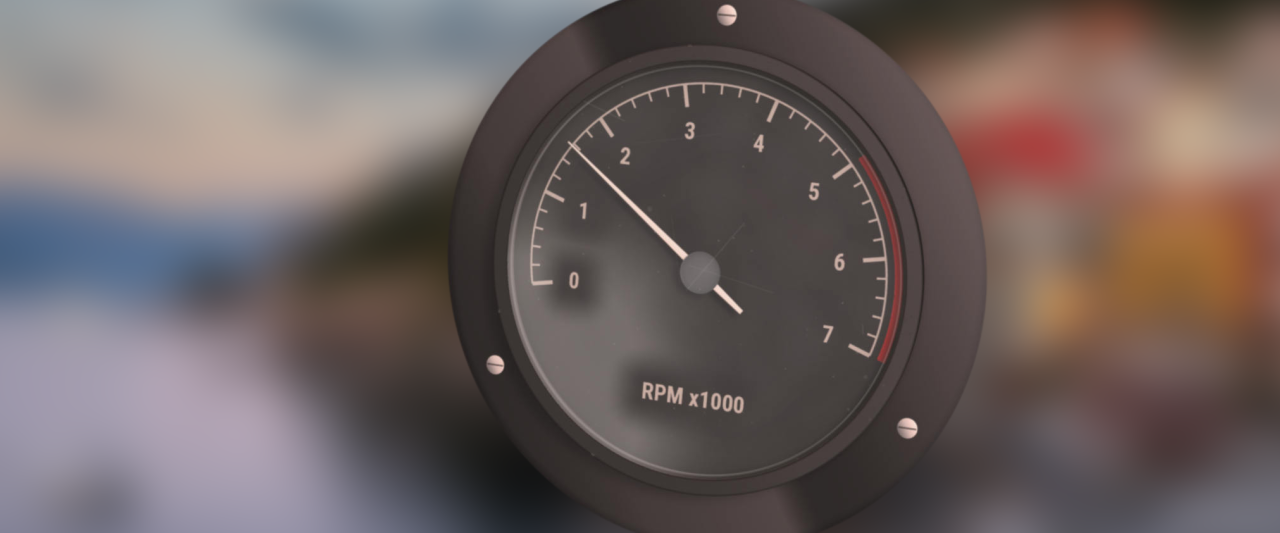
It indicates 1600 rpm
